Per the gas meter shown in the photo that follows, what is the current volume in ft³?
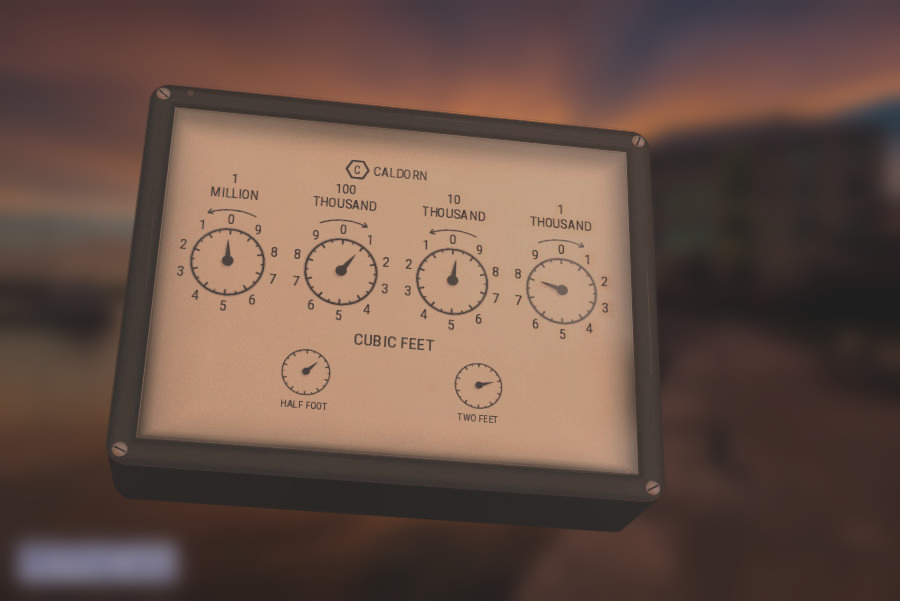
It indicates 9800 ft³
